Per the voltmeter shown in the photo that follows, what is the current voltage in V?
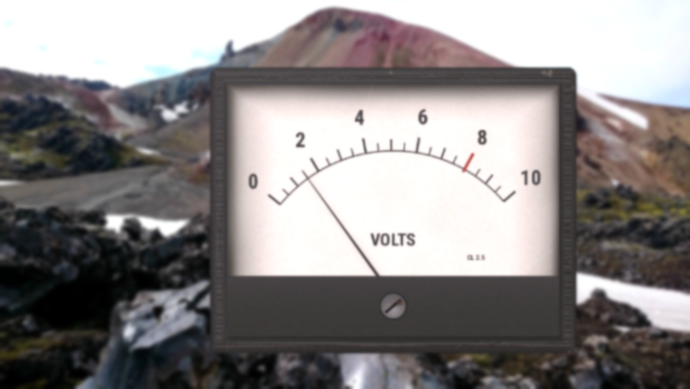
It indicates 1.5 V
